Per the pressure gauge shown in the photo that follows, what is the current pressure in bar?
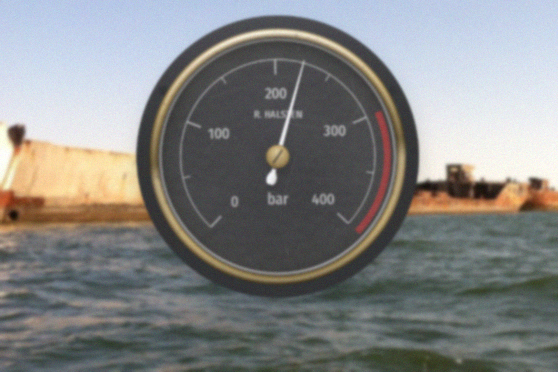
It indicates 225 bar
